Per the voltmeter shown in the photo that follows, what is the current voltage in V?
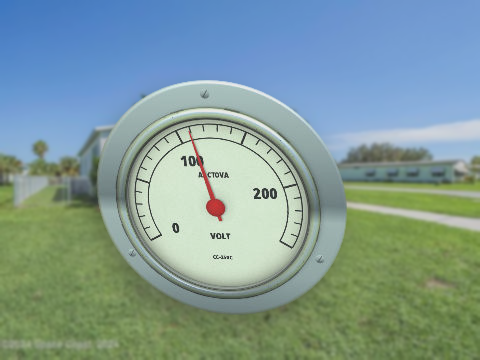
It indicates 110 V
